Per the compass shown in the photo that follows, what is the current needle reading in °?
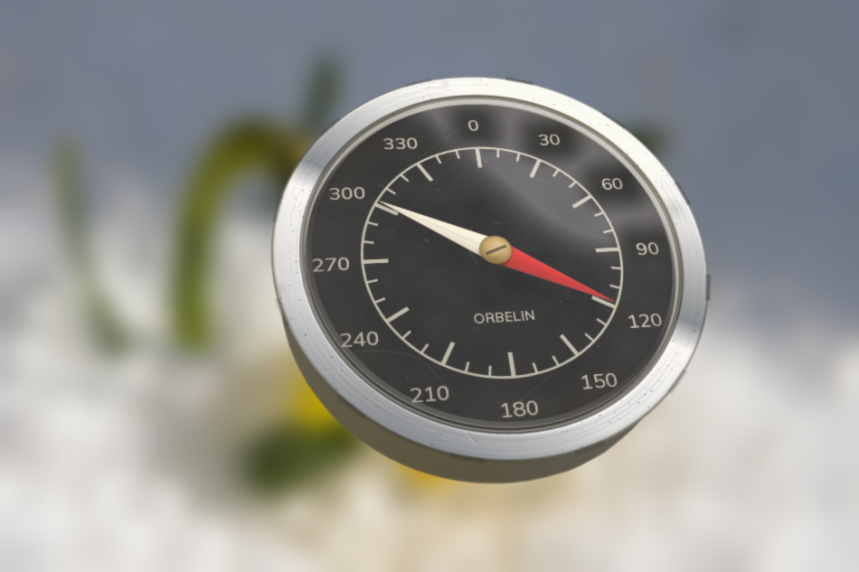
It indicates 120 °
